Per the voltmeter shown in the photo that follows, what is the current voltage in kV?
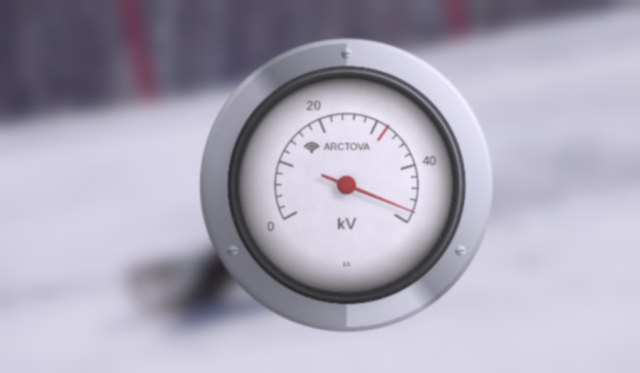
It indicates 48 kV
